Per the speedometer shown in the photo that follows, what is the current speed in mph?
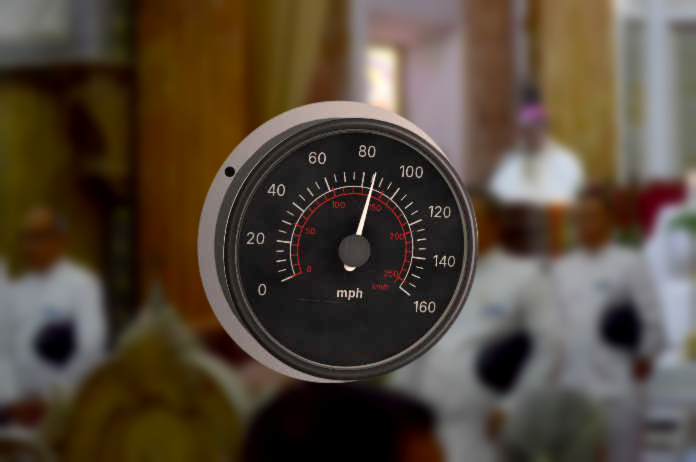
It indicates 85 mph
